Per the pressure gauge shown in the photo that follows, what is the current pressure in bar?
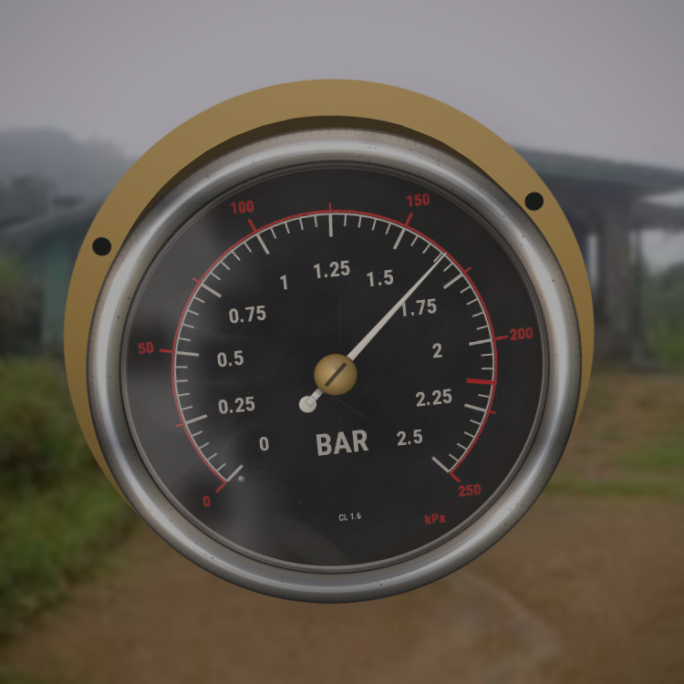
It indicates 1.65 bar
